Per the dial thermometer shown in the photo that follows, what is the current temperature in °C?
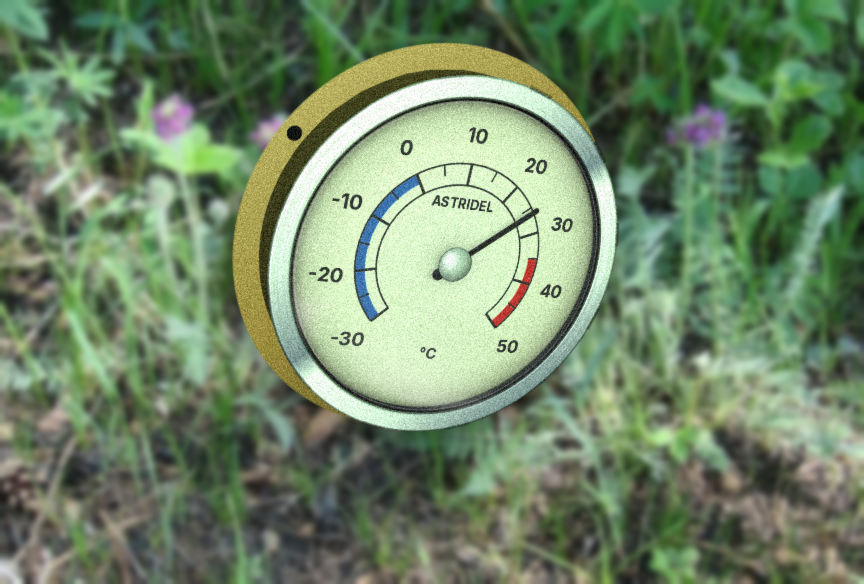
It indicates 25 °C
